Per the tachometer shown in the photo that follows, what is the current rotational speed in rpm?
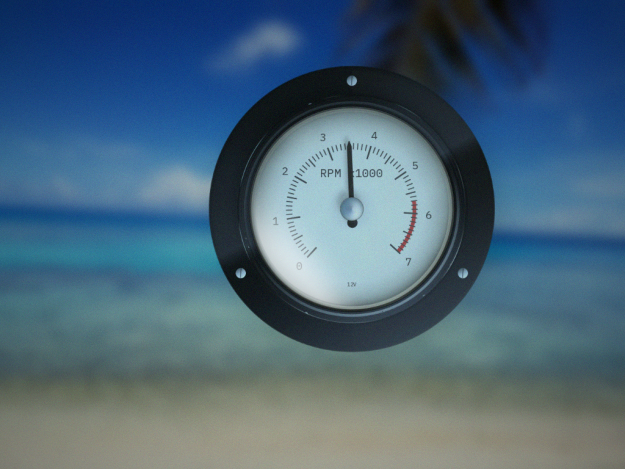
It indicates 3500 rpm
